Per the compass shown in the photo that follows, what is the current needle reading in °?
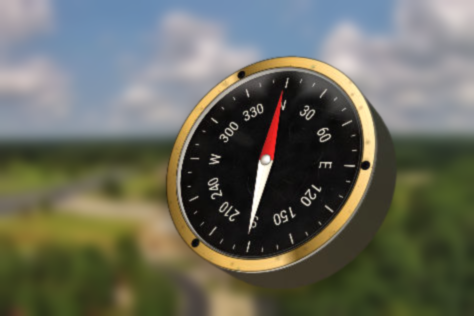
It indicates 0 °
